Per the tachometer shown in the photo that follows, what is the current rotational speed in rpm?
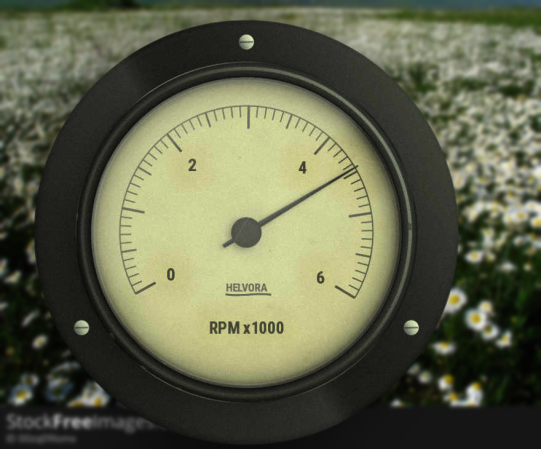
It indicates 4450 rpm
